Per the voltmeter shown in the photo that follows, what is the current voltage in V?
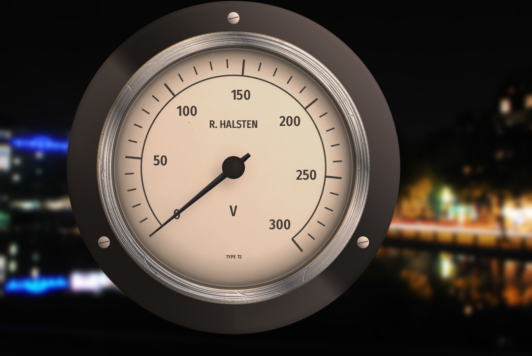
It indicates 0 V
